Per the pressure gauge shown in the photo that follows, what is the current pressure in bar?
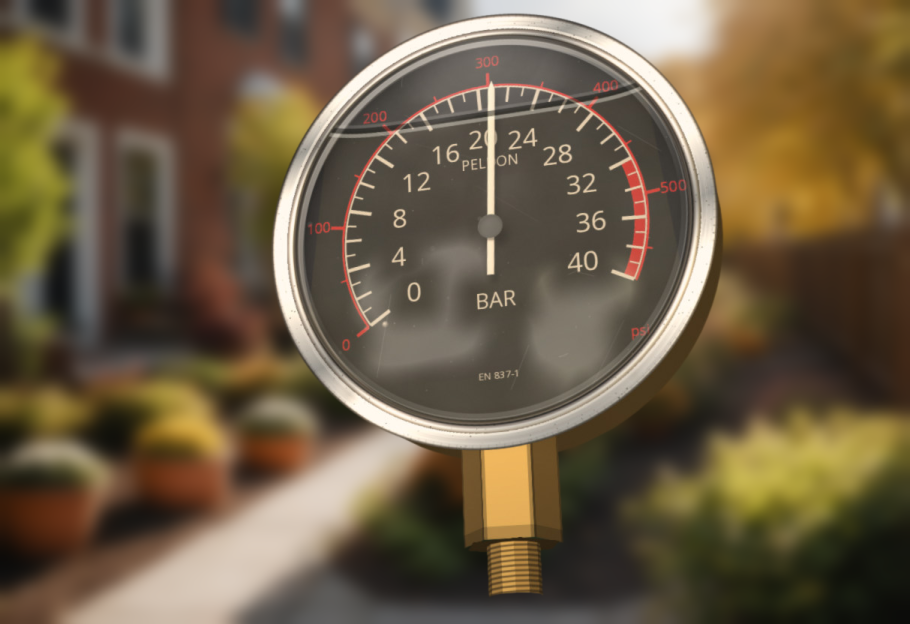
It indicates 21 bar
